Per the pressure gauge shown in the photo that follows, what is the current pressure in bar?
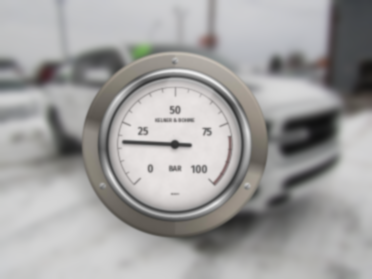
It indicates 17.5 bar
